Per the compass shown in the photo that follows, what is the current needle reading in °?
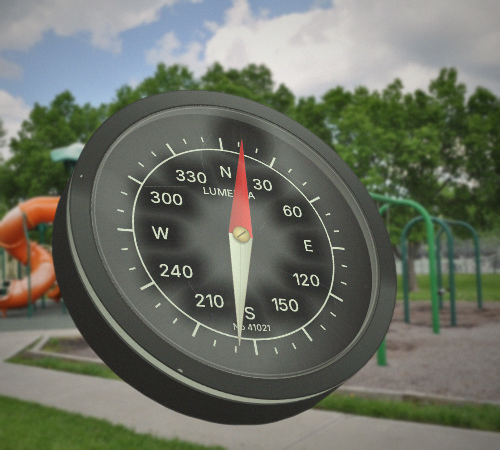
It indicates 10 °
